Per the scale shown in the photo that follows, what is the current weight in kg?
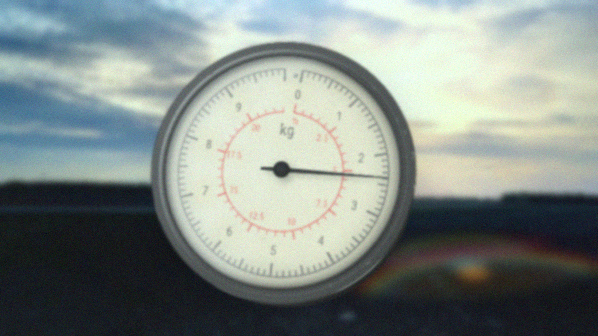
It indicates 2.4 kg
